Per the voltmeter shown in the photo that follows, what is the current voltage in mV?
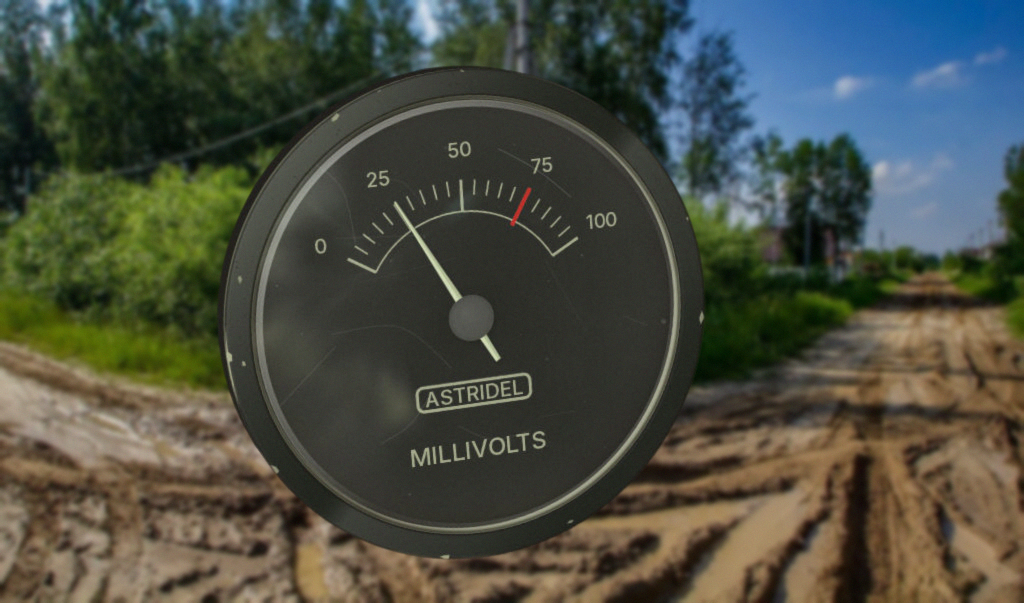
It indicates 25 mV
